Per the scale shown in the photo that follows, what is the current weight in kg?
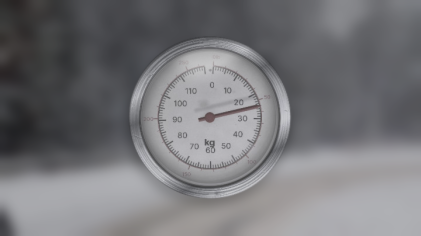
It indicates 25 kg
